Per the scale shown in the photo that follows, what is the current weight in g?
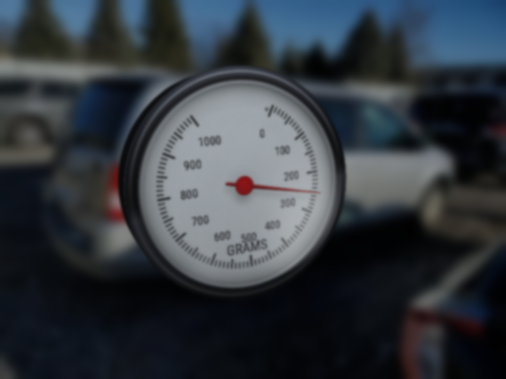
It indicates 250 g
